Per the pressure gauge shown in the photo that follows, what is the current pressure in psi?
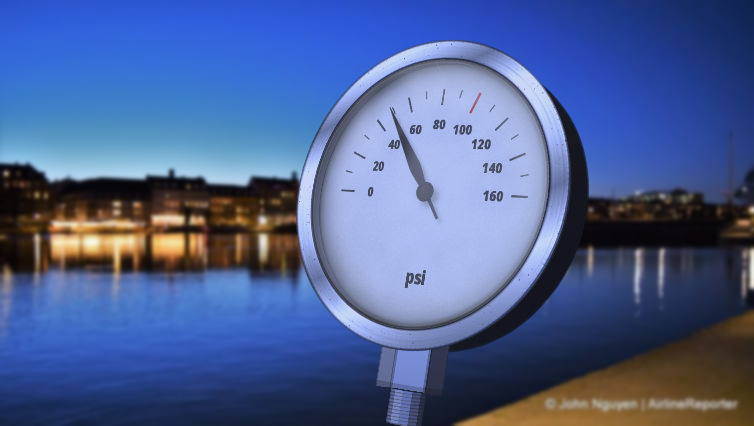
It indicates 50 psi
